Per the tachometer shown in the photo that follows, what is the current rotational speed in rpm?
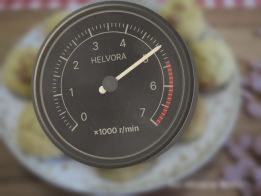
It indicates 5000 rpm
